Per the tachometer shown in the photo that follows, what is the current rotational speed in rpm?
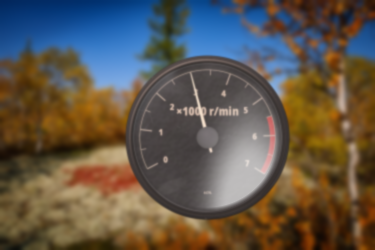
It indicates 3000 rpm
